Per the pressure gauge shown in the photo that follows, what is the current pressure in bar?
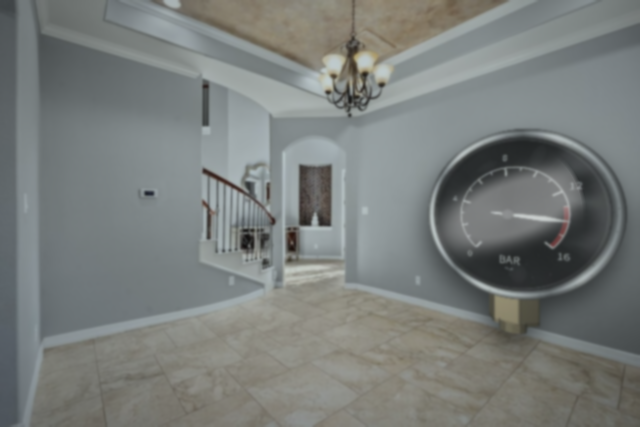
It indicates 14 bar
